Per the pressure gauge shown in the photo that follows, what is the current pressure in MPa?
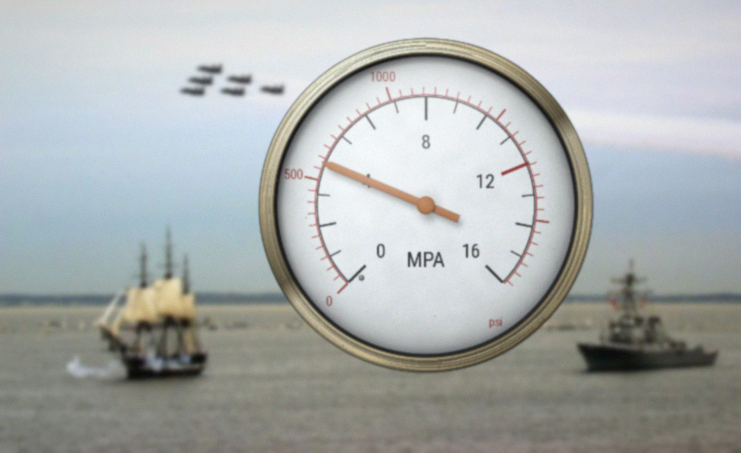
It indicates 4 MPa
